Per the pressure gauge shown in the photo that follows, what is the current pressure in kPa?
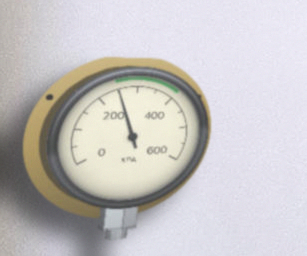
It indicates 250 kPa
